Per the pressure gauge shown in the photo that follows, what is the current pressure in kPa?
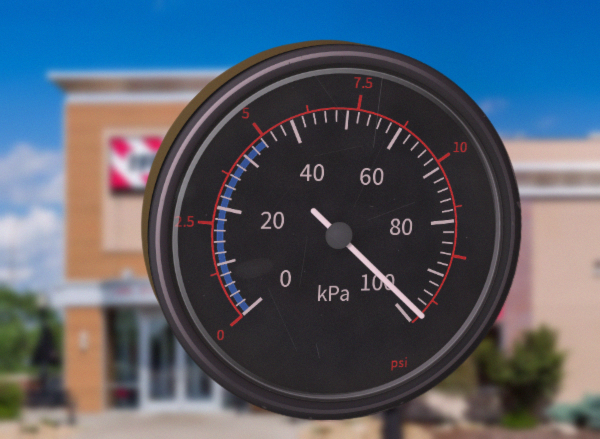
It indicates 98 kPa
